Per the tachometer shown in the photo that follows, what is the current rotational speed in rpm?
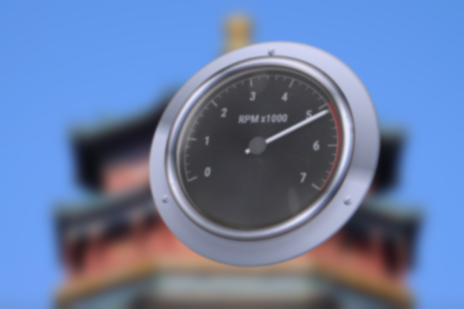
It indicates 5200 rpm
